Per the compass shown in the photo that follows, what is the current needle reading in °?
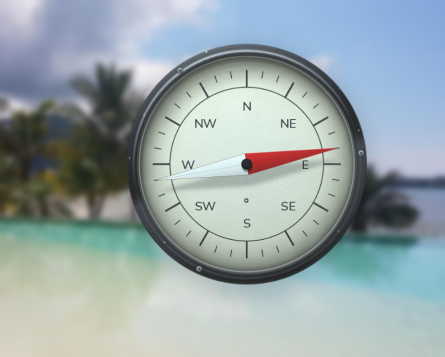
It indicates 80 °
